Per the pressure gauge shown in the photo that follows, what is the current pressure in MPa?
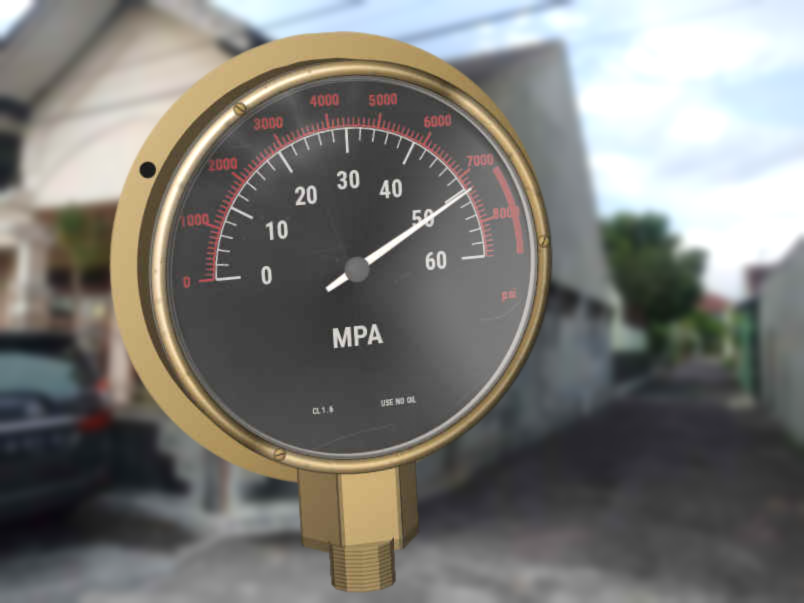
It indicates 50 MPa
